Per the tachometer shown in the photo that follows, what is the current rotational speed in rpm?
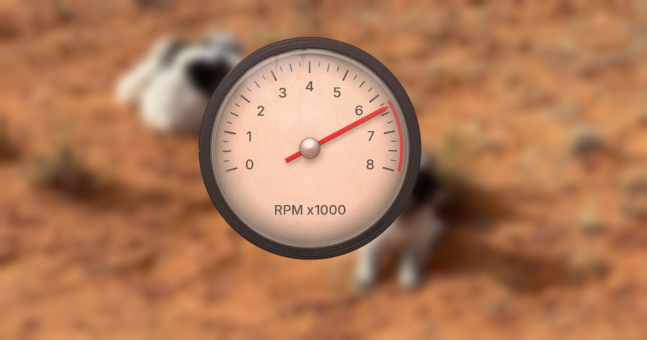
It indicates 6375 rpm
